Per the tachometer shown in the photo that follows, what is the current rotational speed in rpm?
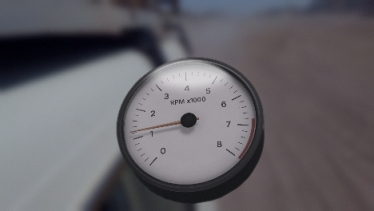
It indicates 1200 rpm
